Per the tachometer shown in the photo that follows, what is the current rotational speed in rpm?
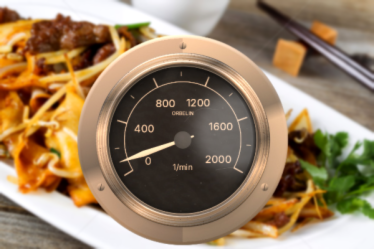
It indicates 100 rpm
